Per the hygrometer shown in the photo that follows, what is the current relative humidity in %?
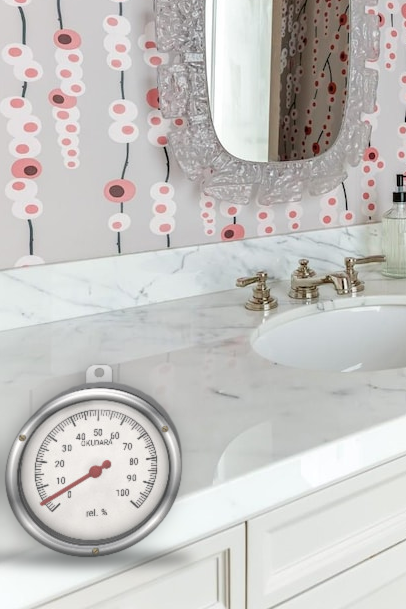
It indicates 5 %
